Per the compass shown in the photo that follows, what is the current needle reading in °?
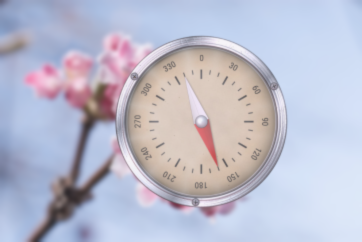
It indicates 160 °
